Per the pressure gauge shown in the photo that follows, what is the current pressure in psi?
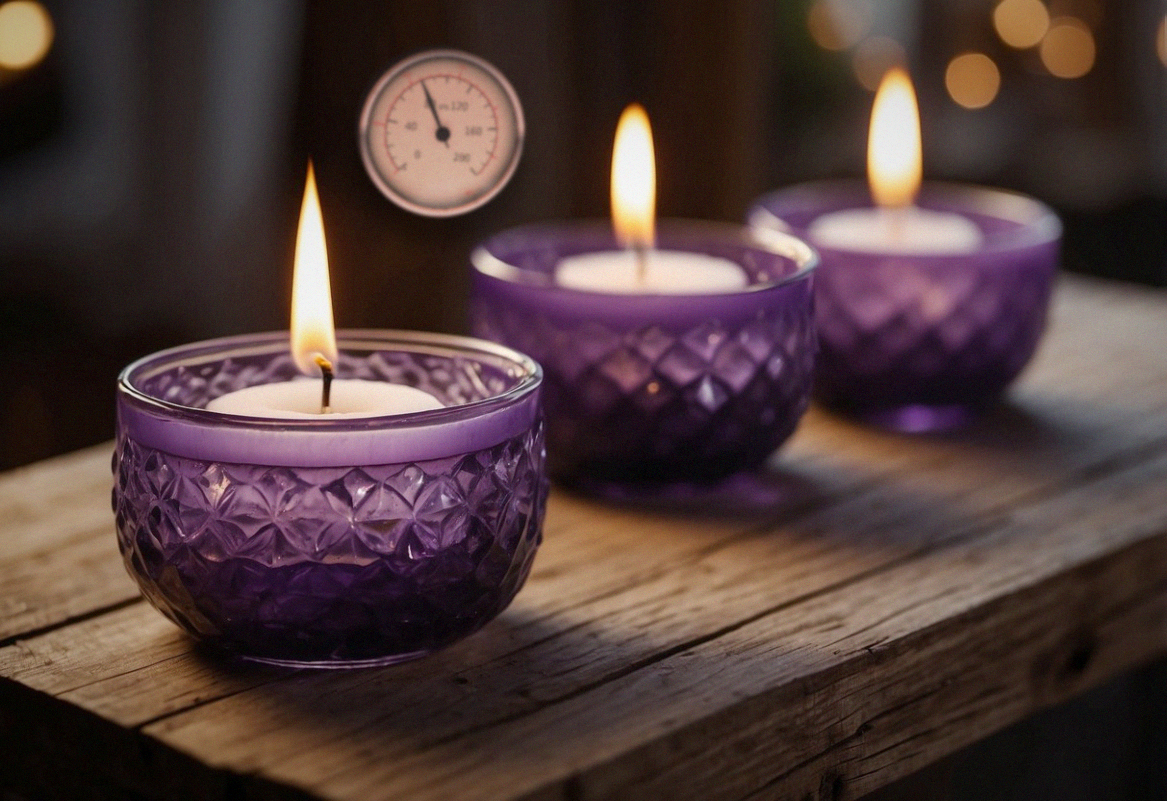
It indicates 80 psi
